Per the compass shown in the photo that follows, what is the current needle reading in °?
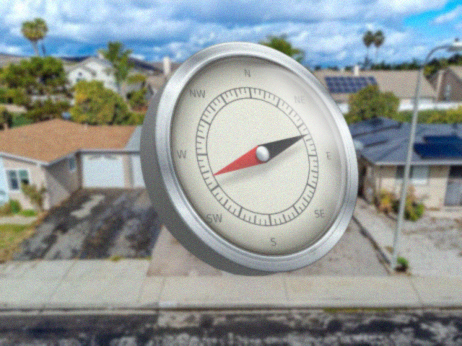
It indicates 250 °
